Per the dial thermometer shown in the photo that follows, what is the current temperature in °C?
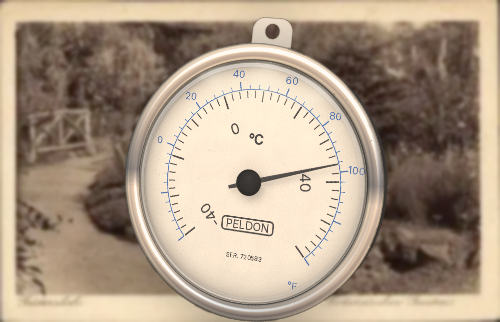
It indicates 36 °C
